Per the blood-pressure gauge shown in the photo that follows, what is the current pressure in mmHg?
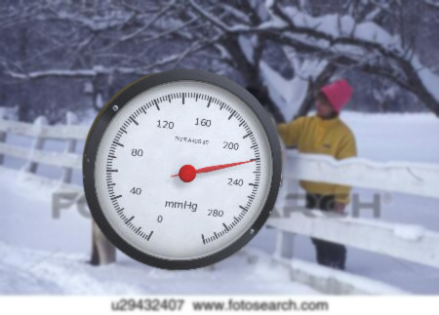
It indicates 220 mmHg
